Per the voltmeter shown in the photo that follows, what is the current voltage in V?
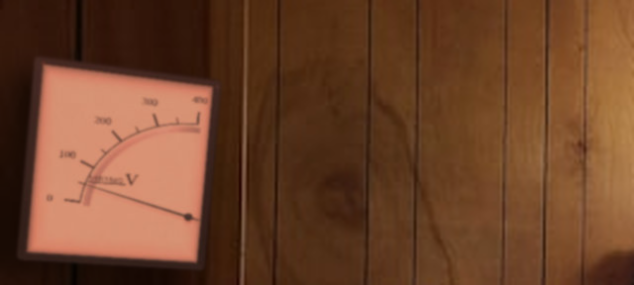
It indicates 50 V
